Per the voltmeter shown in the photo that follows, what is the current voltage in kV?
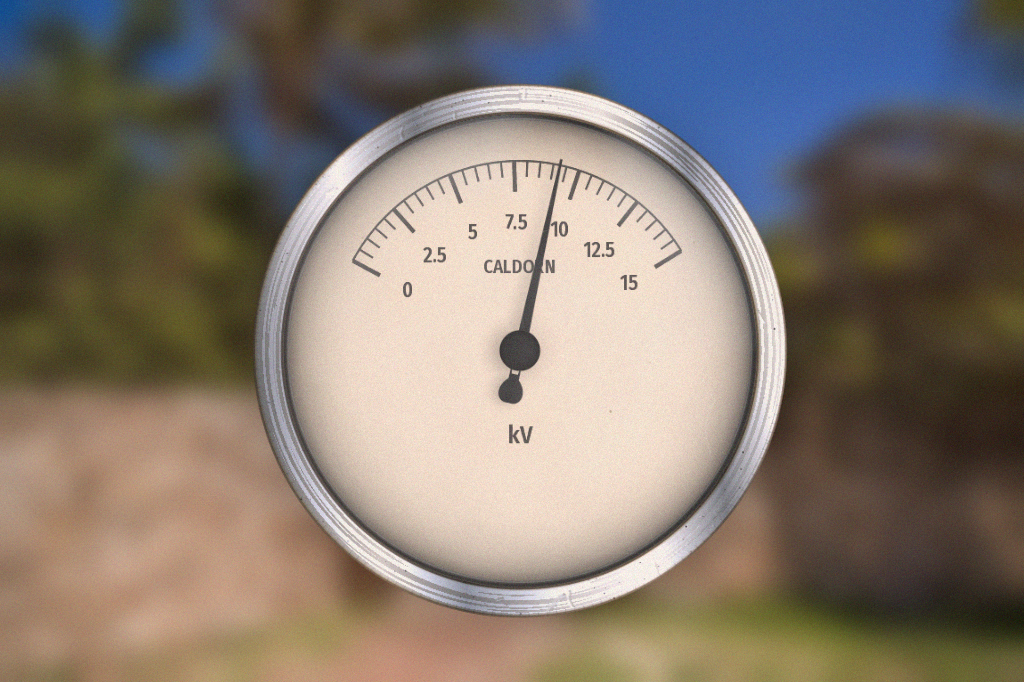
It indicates 9.25 kV
